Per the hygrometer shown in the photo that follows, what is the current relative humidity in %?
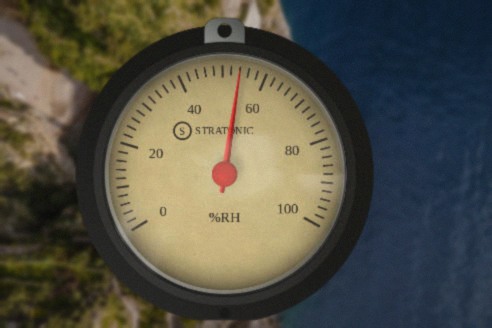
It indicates 54 %
